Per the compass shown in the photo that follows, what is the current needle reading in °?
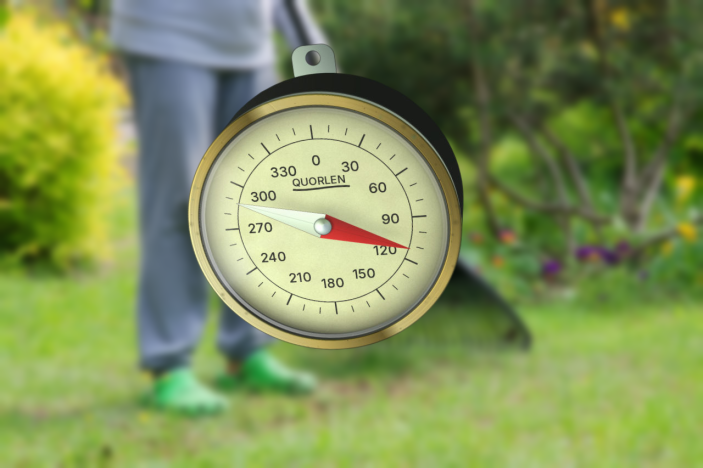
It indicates 110 °
